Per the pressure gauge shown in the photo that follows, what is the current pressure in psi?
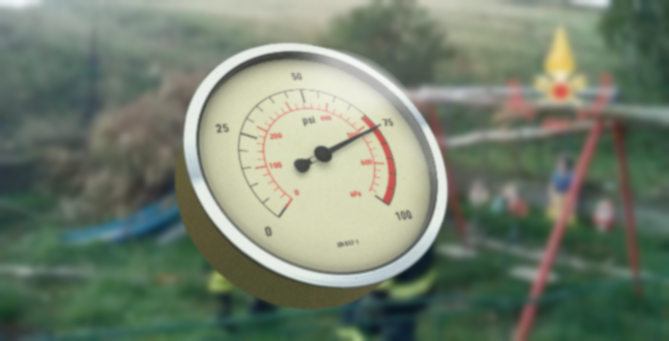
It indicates 75 psi
